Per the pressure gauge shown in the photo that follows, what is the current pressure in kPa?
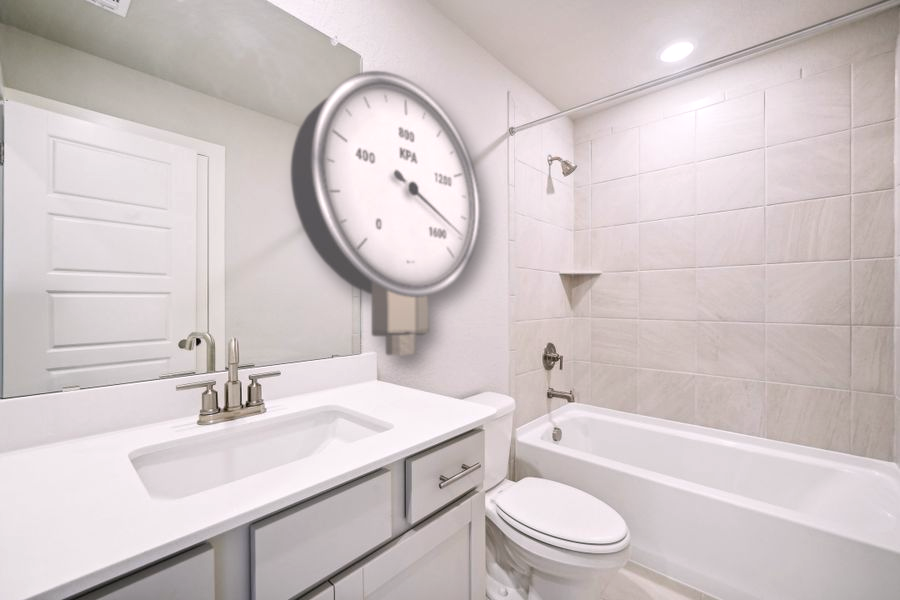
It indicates 1500 kPa
